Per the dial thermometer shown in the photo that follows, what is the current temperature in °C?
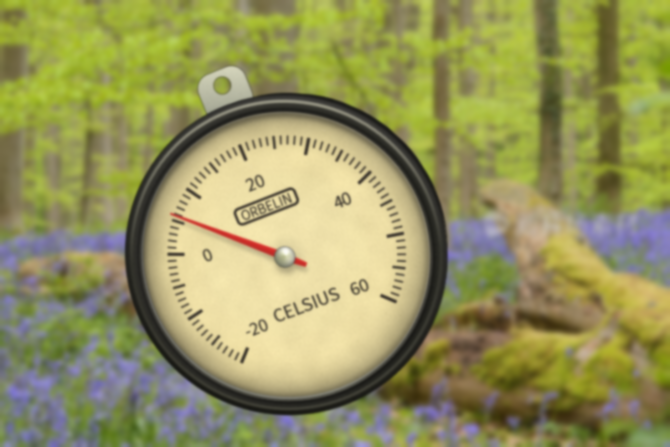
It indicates 6 °C
